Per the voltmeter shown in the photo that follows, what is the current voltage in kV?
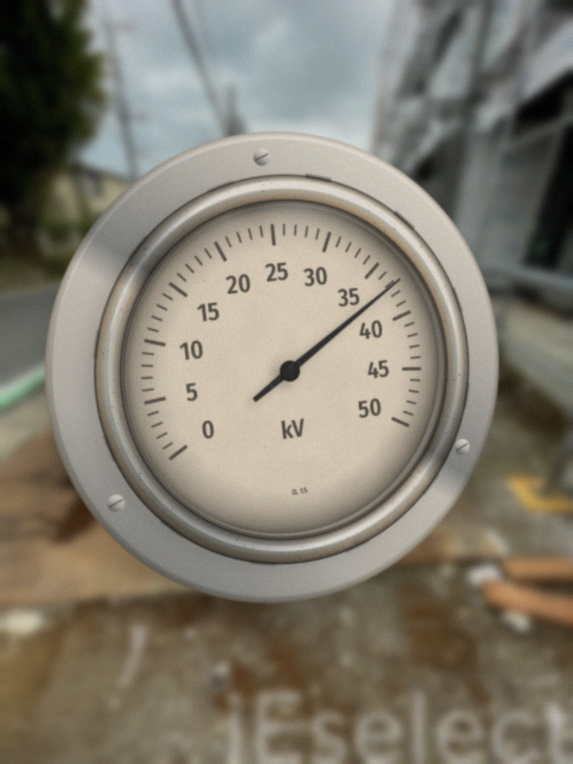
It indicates 37 kV
